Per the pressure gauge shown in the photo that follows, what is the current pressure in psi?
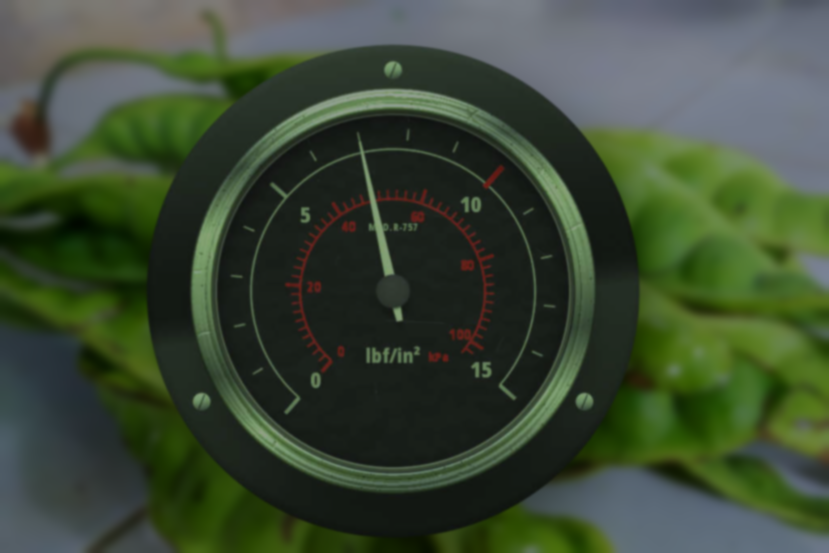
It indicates 7 psi
